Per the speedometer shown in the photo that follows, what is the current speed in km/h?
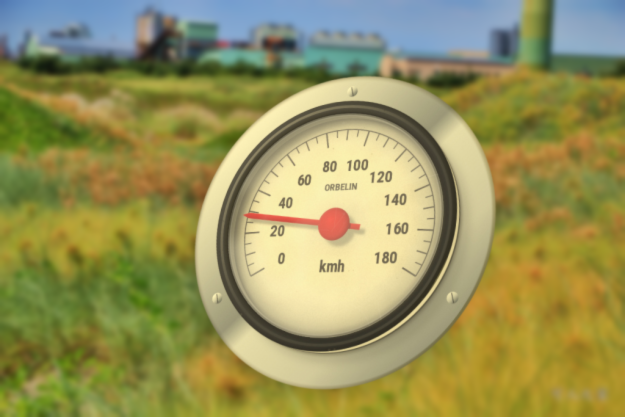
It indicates 27.5 km/h
